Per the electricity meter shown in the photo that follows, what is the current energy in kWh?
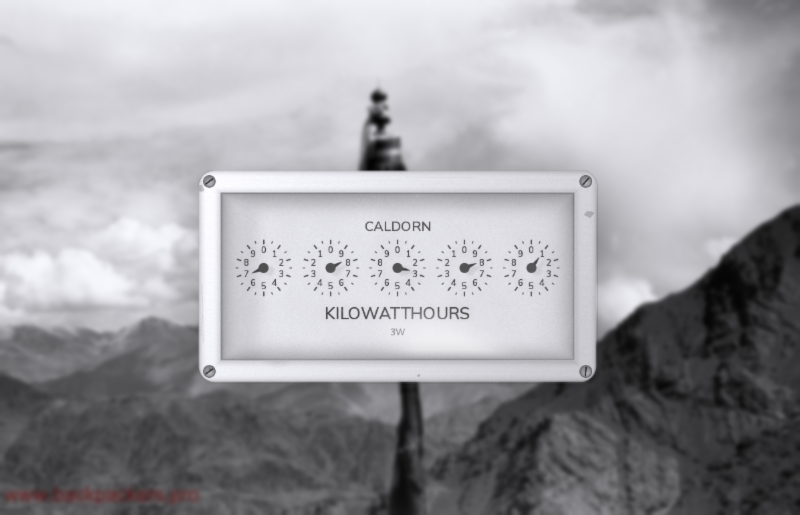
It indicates 68281 kWh
